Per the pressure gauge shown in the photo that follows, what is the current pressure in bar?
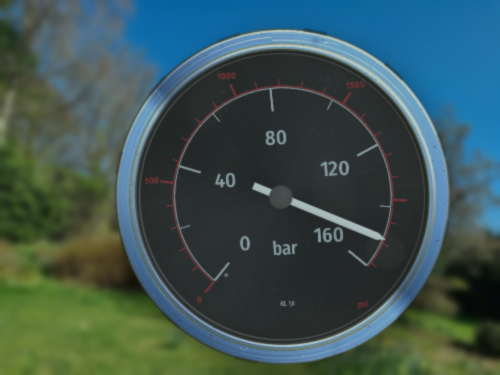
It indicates 150 bar
